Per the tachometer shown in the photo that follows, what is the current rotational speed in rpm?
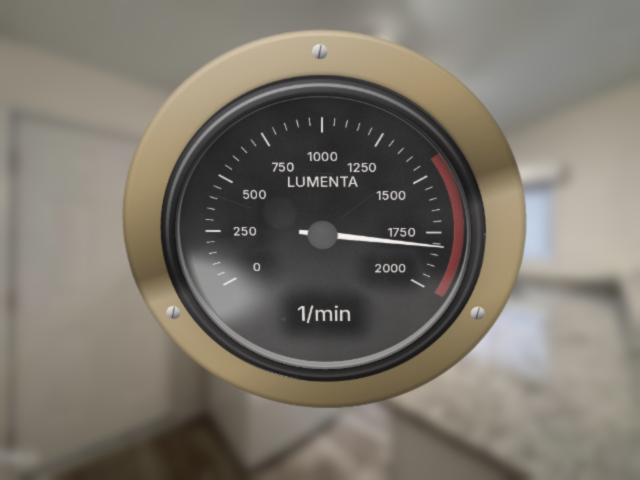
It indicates 1800 rpm
